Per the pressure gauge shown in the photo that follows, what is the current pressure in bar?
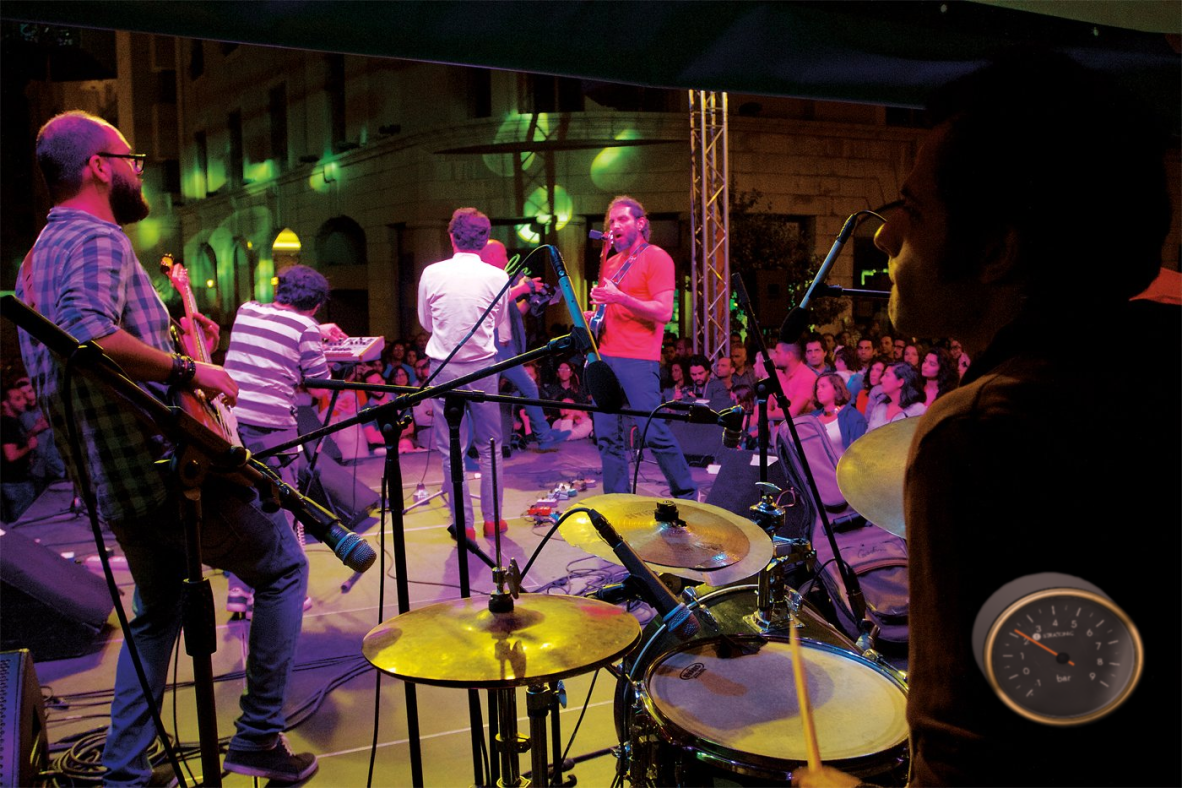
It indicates 2.25 bar
